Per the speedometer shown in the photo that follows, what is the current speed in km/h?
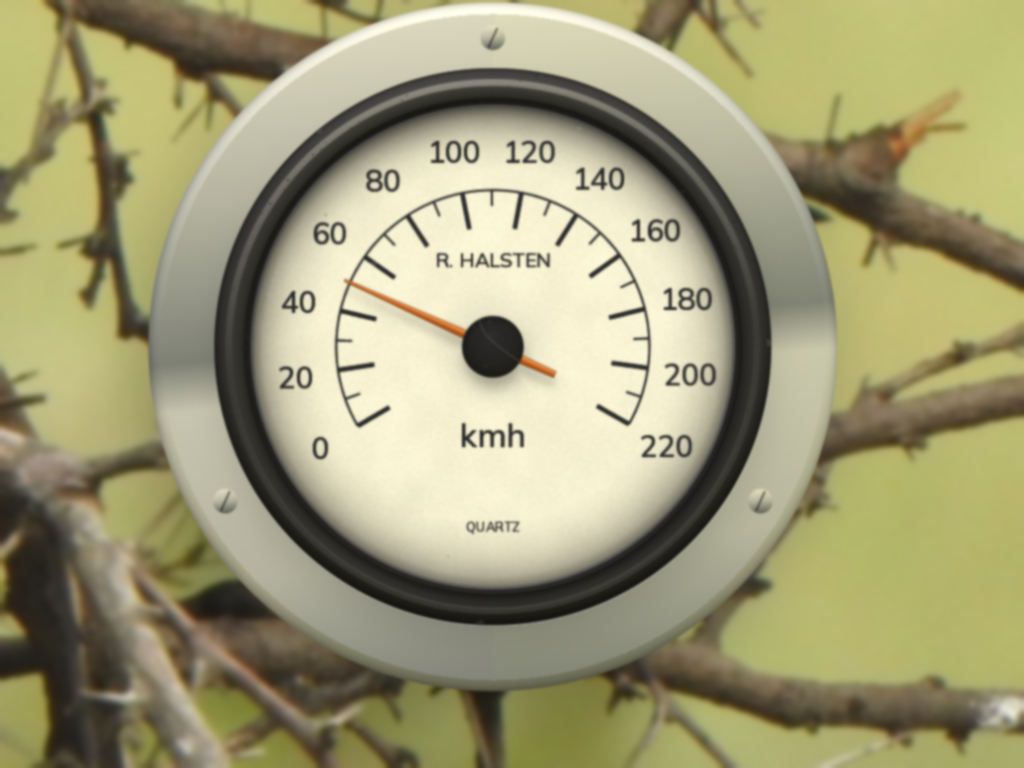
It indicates 50 km/h
